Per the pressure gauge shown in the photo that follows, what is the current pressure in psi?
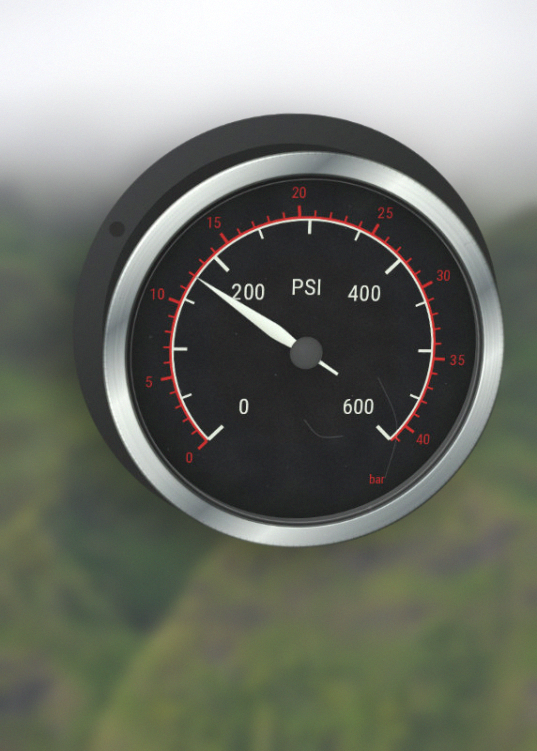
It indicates 175 psi
